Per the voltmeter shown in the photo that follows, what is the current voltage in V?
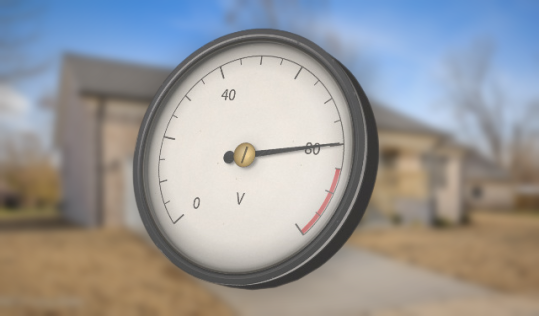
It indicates 80 V
